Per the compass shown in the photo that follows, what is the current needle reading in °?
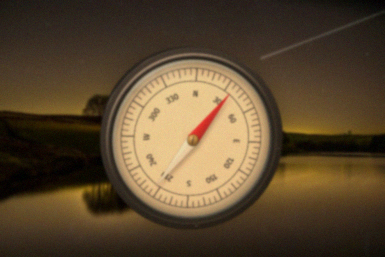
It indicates 35 °
